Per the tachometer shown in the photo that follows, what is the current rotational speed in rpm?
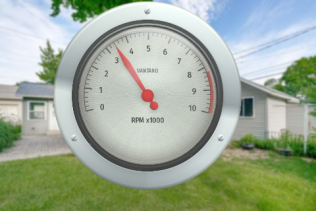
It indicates 3400 rpm
